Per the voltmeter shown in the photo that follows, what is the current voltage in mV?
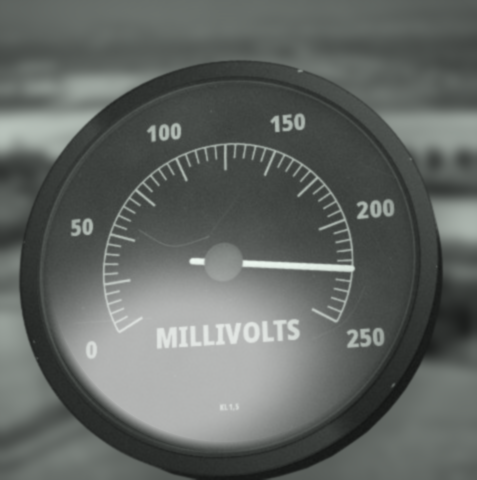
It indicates 225 mV
